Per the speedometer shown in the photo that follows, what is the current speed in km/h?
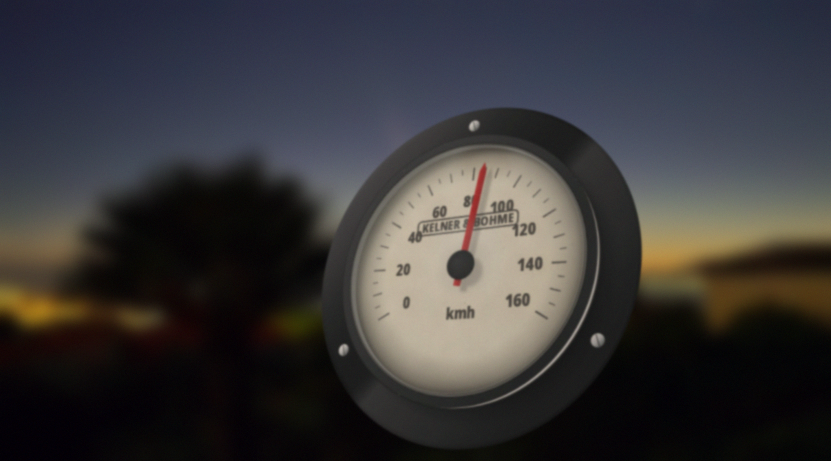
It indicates 85 km/h
